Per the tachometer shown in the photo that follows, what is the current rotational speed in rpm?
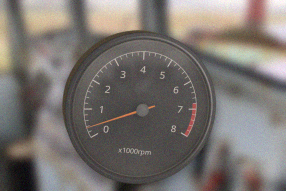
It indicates 400 rpm
